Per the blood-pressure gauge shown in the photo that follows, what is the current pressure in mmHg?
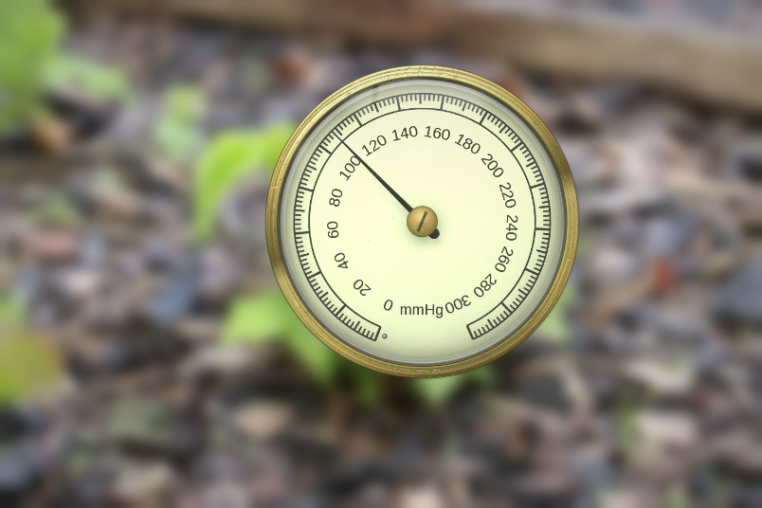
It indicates 108 mmHg
